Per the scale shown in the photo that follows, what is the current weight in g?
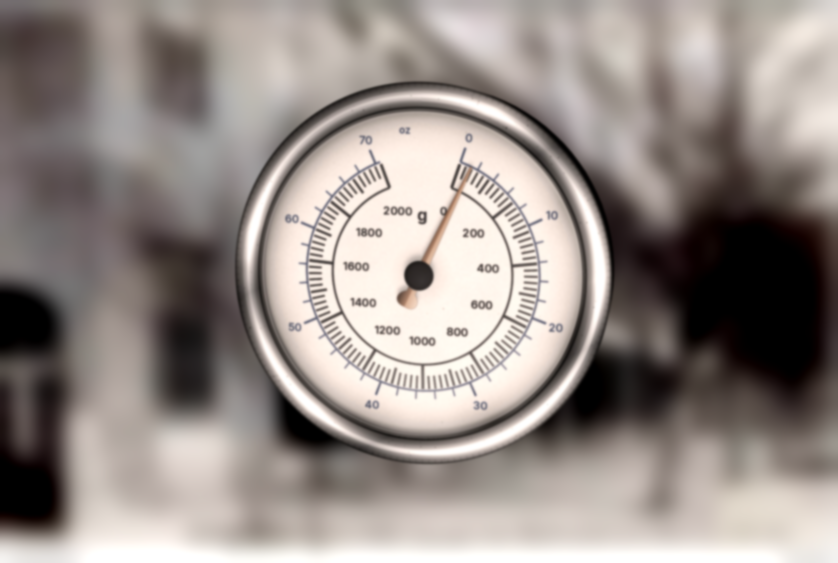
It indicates 40 g
